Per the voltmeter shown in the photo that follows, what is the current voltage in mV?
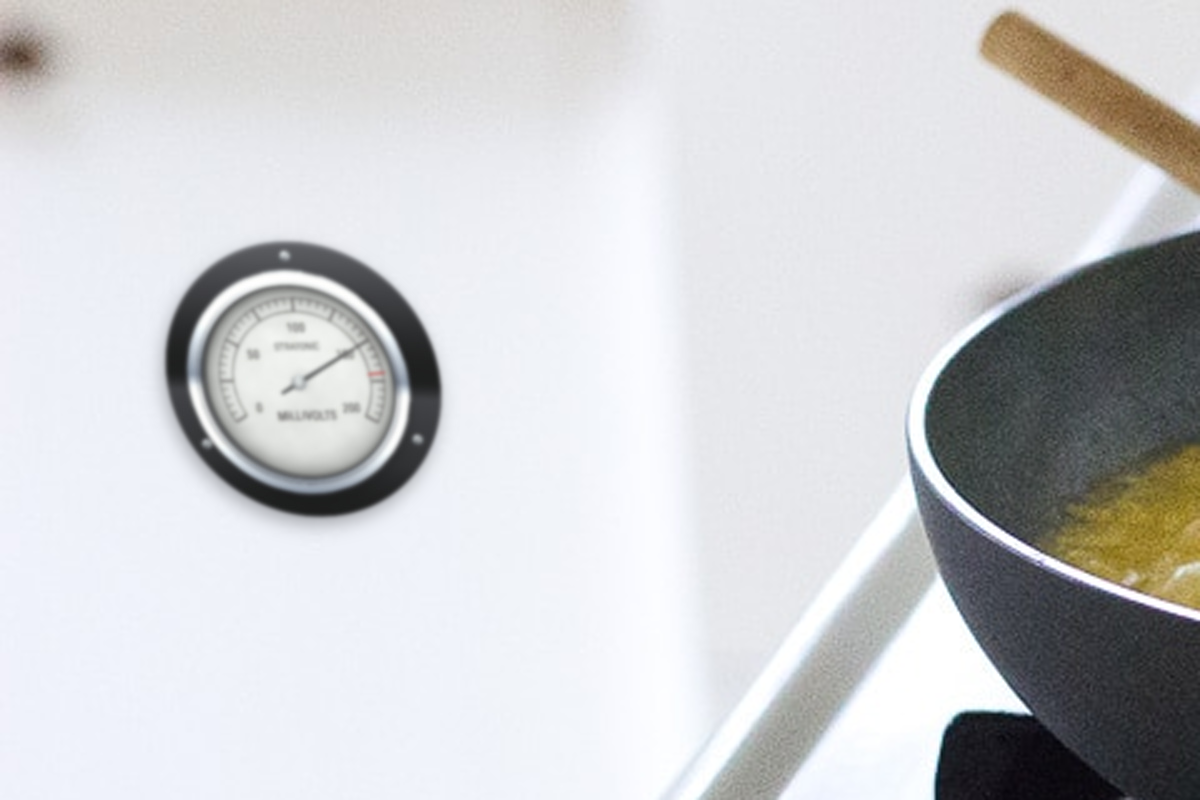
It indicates 150 mV
